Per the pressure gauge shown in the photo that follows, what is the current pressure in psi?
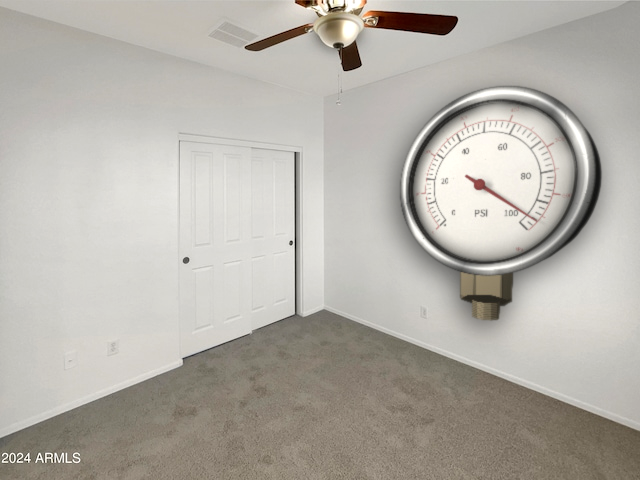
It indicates 96 psi
